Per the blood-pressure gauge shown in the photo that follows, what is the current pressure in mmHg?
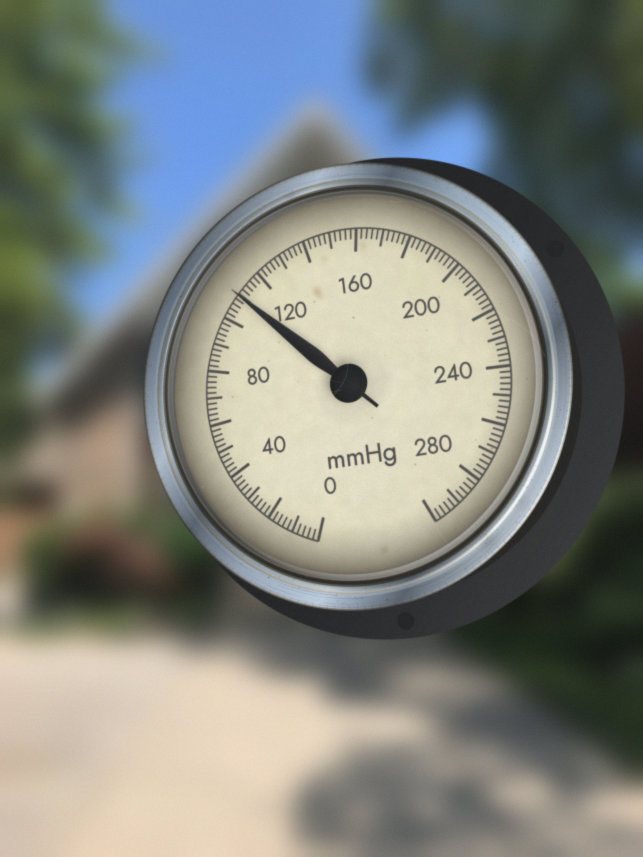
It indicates 110 mmHg
